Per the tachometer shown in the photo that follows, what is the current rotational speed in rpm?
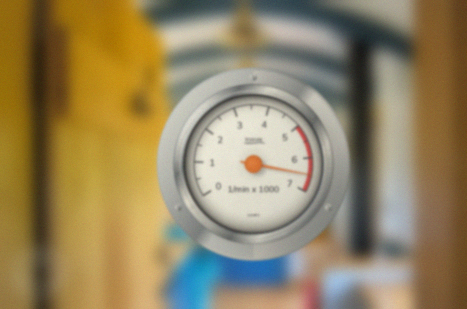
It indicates 6500 rpm
